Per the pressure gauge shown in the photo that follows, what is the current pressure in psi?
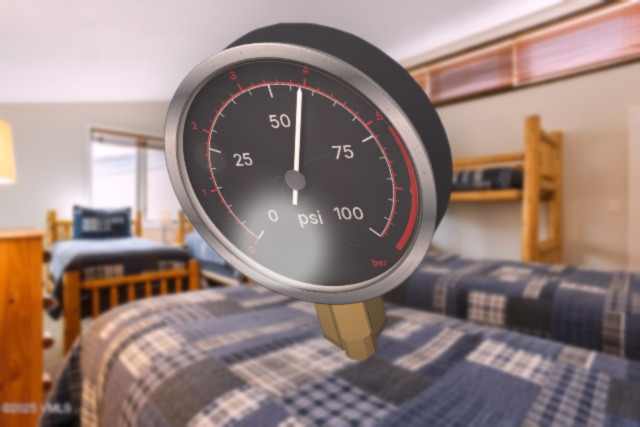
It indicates 57.5 psi
